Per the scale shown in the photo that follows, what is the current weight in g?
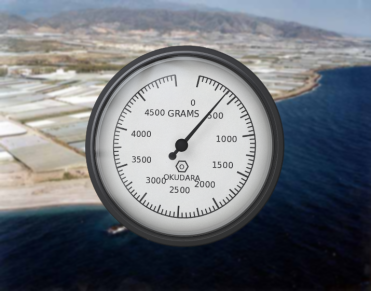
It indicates 400 g
